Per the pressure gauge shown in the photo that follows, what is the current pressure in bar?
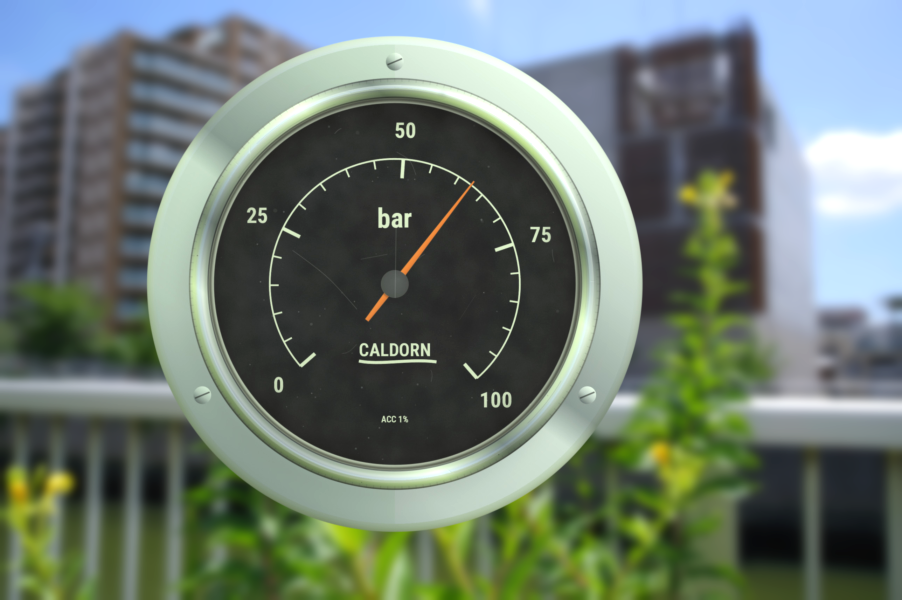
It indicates 62.5 bar
